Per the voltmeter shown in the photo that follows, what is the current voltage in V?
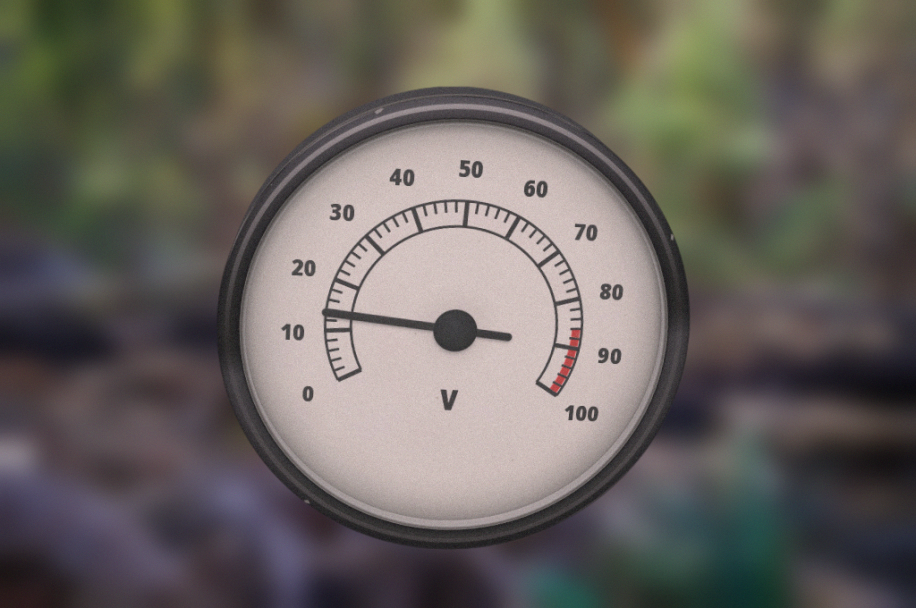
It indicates 14 V
